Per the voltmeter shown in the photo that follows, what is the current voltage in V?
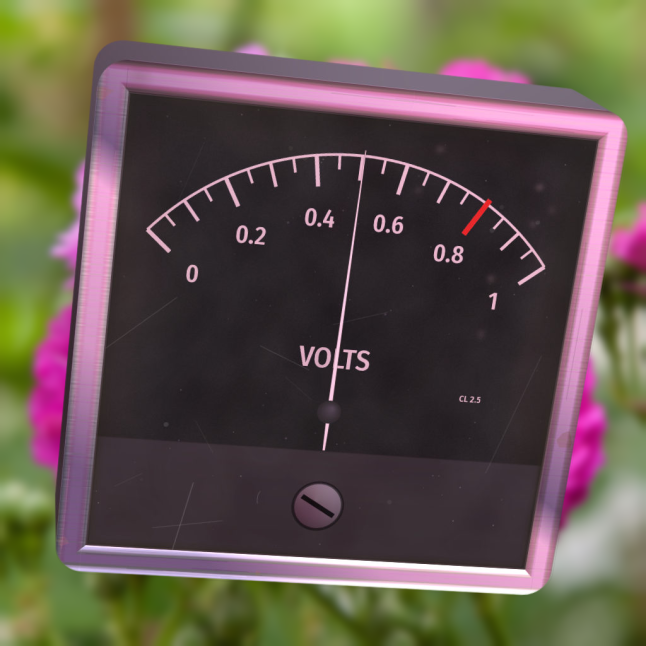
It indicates 0.5 V
